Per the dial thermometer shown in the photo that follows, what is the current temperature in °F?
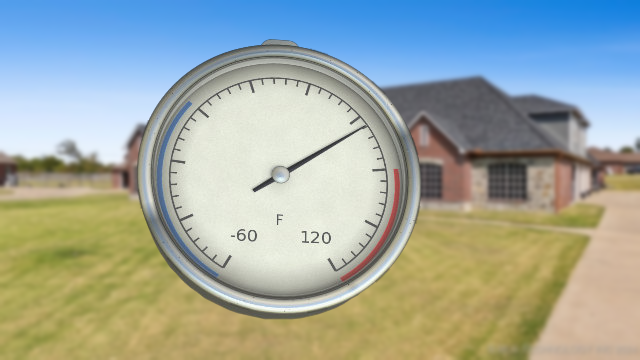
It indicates 64 °F
